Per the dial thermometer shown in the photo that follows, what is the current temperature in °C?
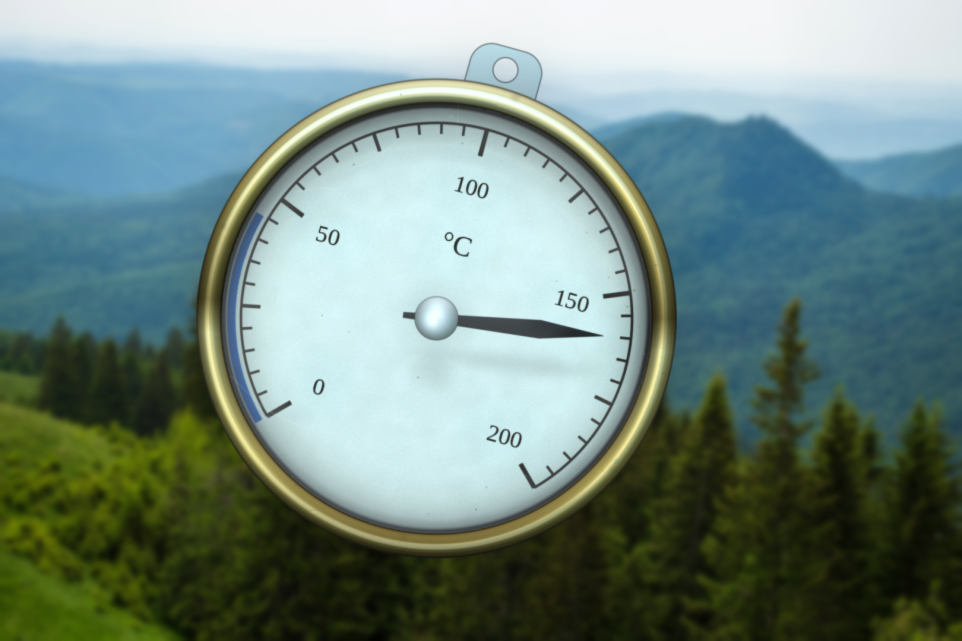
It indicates 160 °C
